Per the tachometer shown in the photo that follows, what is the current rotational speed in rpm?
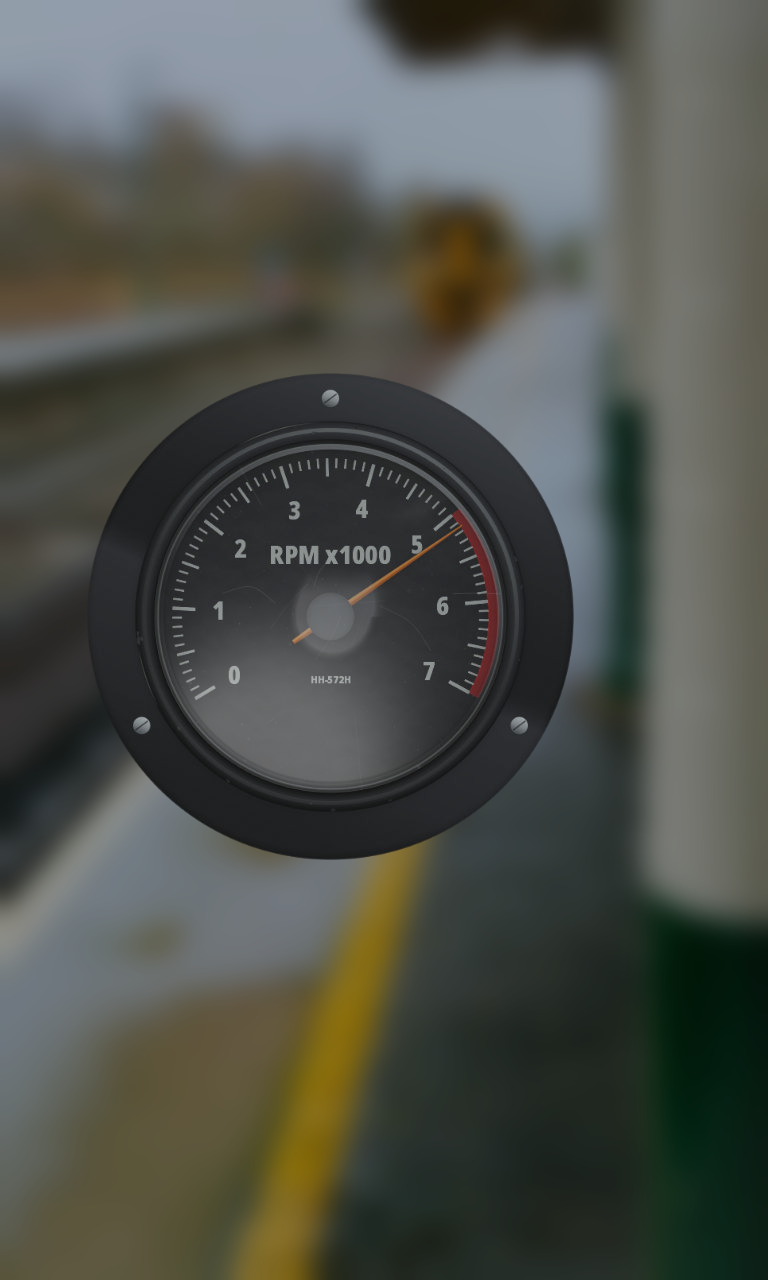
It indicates 5150 rpm
